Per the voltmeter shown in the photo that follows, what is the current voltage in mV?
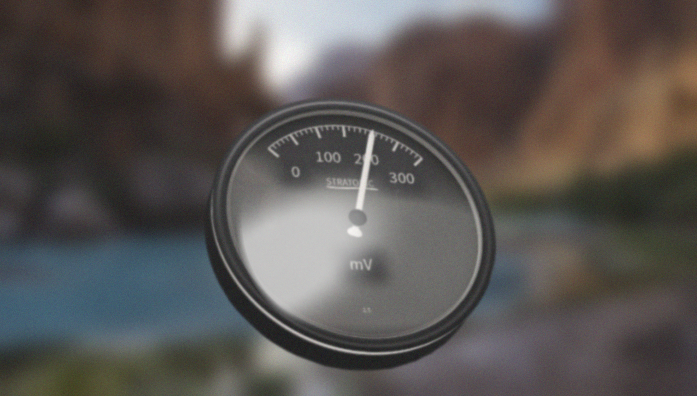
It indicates 200 mV
